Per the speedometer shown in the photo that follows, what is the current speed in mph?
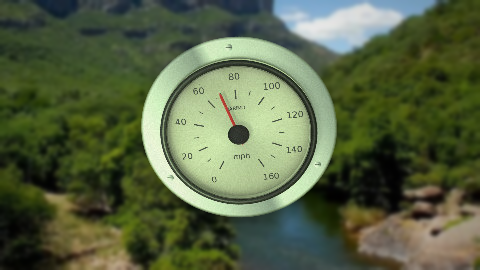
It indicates 70 mph
